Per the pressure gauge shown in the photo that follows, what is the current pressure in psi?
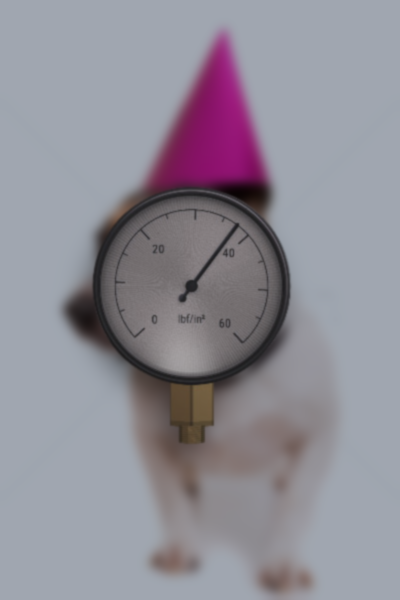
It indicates 37.5 psi
